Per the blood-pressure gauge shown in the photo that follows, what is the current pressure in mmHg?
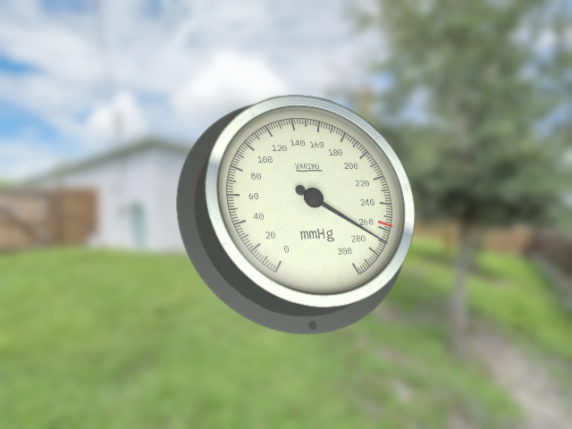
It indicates 270 mmHg
